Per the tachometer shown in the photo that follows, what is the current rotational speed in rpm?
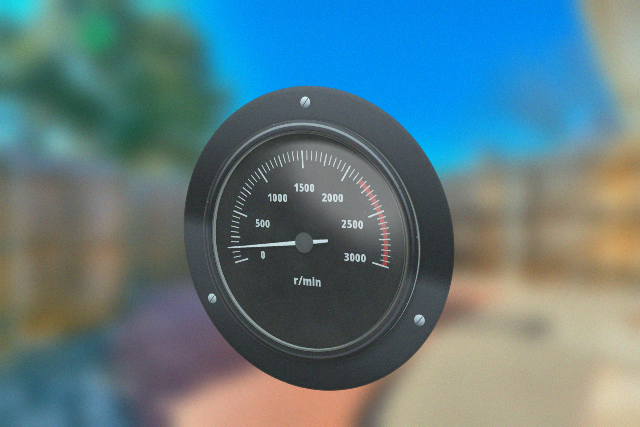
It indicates 150 rpm
